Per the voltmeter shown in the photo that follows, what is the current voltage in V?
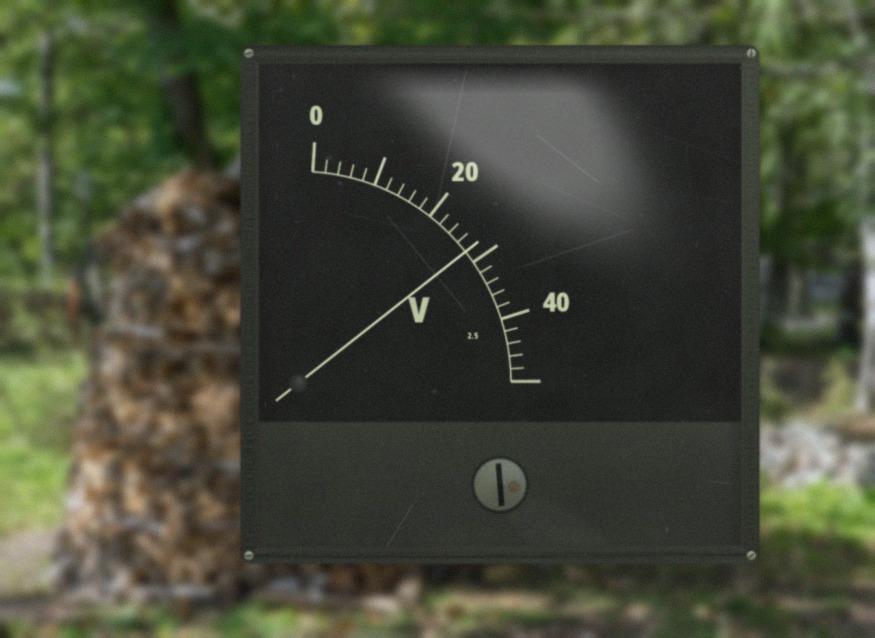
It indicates 28 V
